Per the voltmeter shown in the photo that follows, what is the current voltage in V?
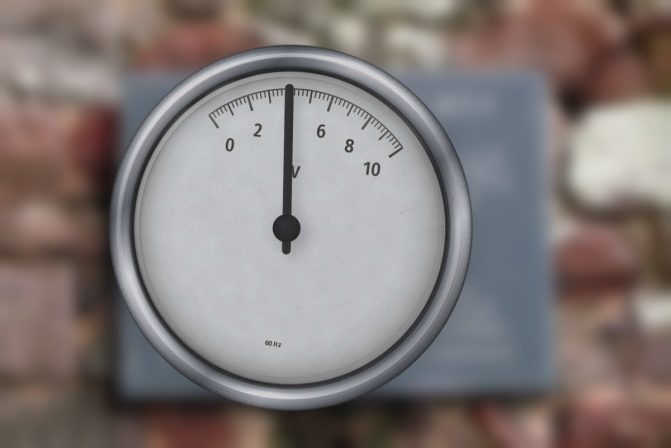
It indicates 4 V
